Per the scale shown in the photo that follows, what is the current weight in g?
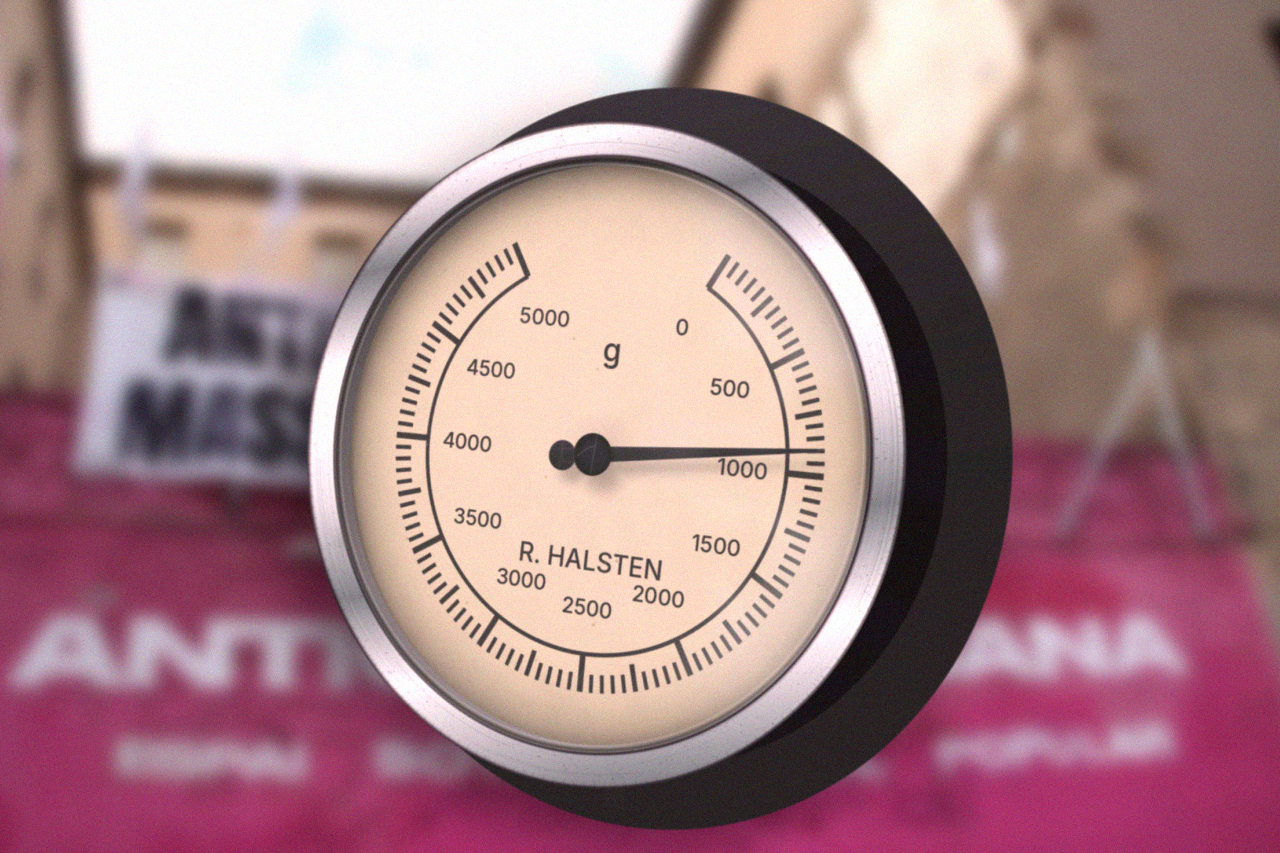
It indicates 900 g
